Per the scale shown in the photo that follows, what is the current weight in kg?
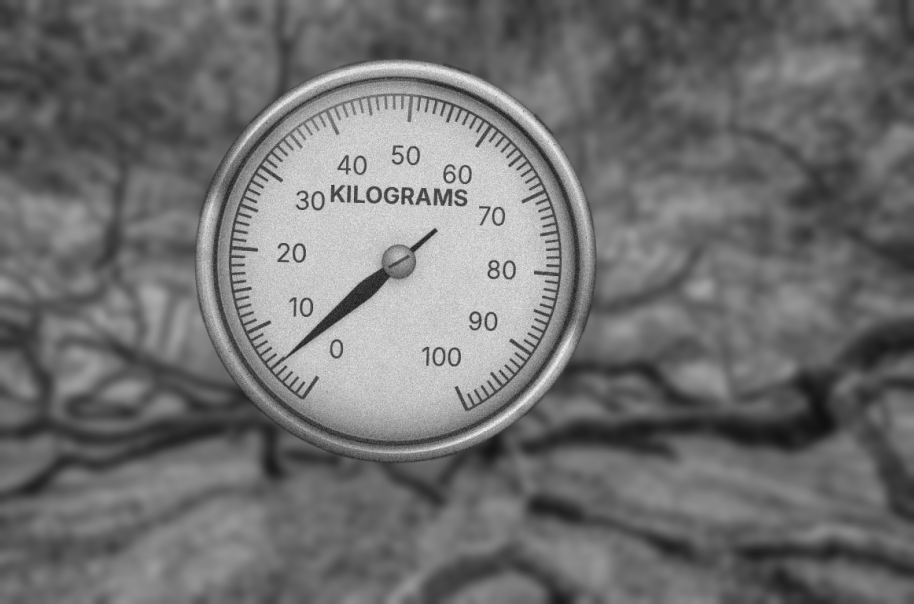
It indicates 5 kg
